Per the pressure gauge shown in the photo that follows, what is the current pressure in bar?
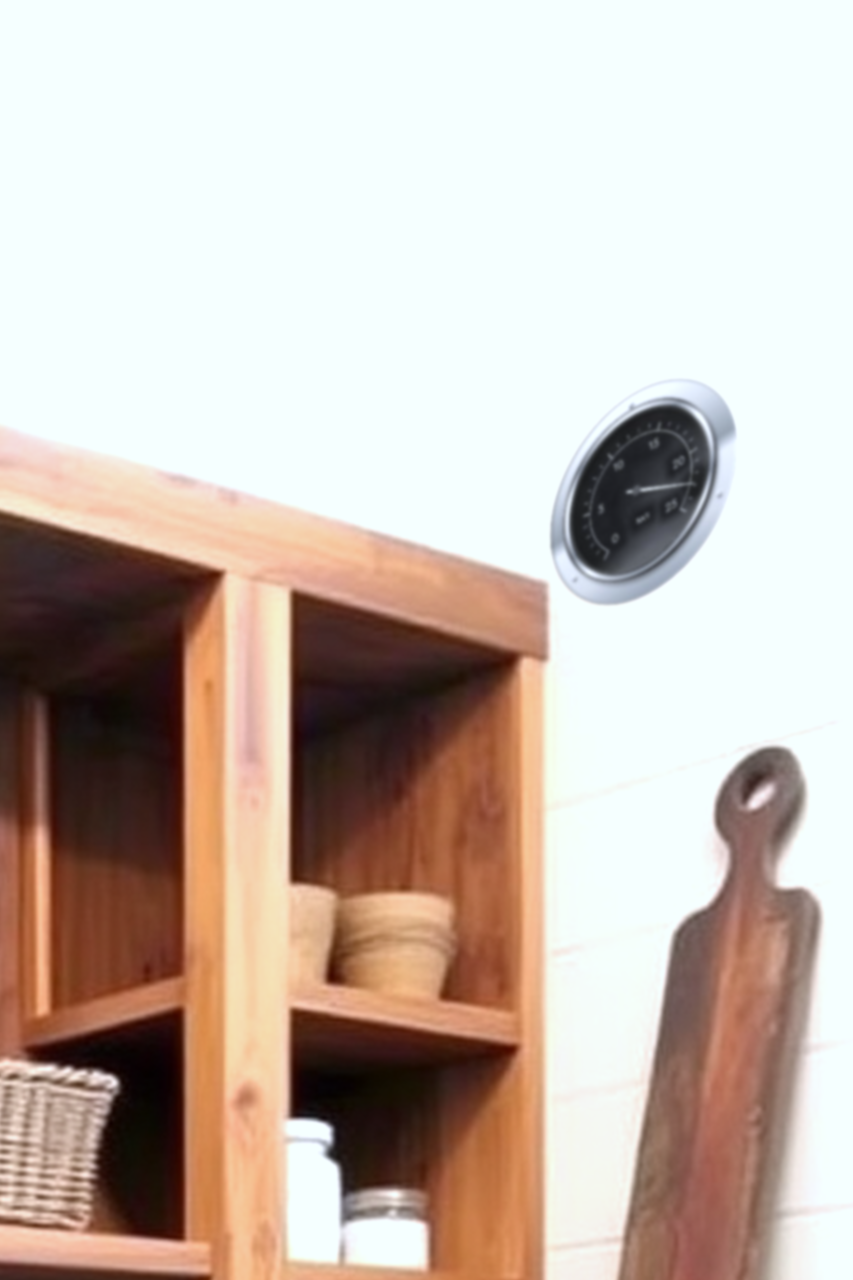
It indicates 23 bar
